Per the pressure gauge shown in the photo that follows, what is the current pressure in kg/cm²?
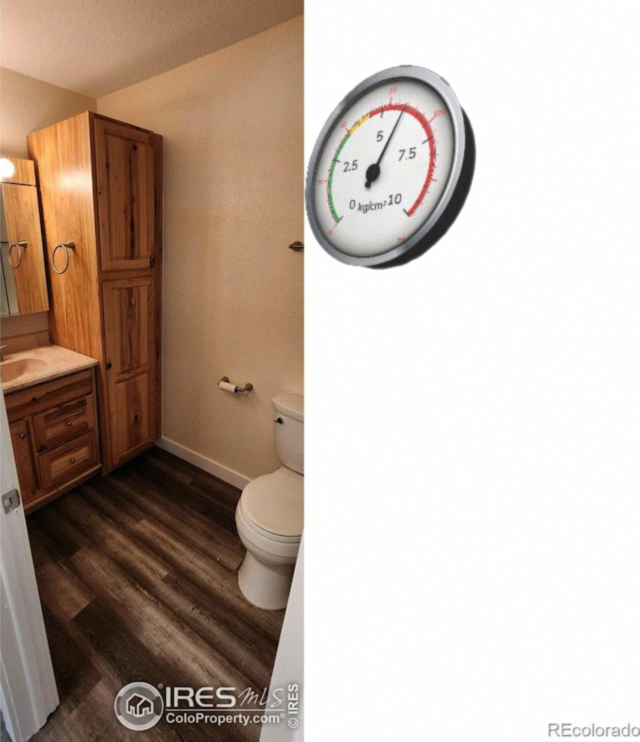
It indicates 6 kg/cm²
